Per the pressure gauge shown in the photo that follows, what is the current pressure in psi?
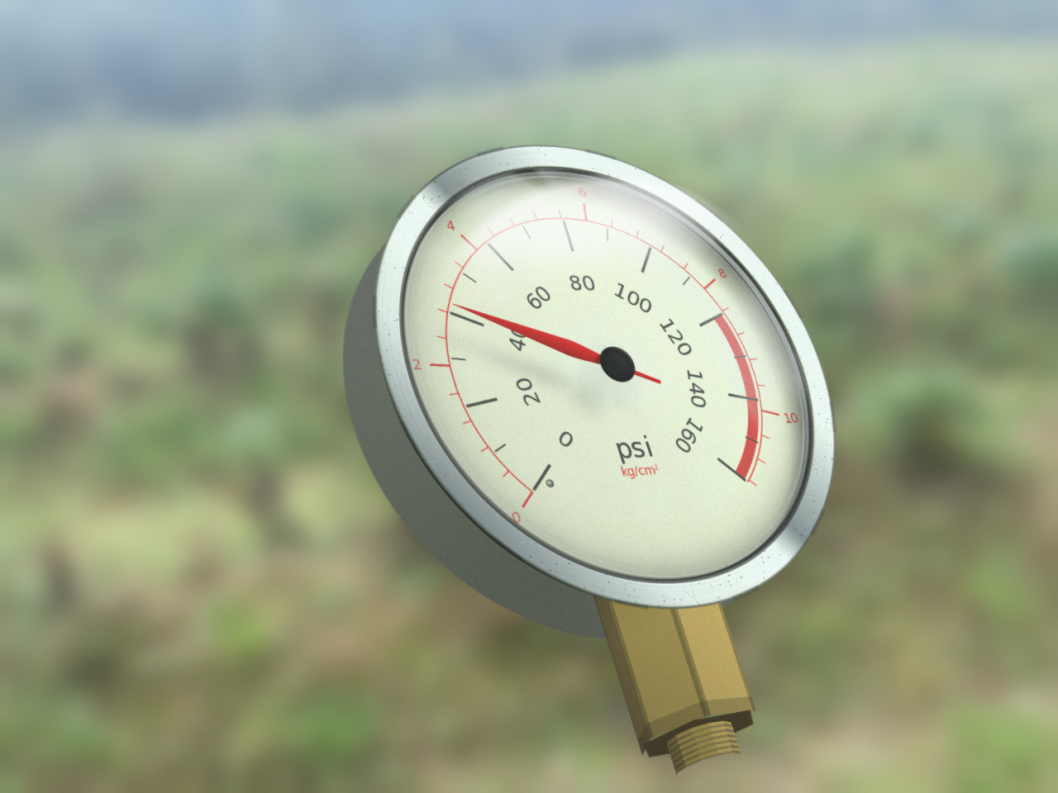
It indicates 40 psi
